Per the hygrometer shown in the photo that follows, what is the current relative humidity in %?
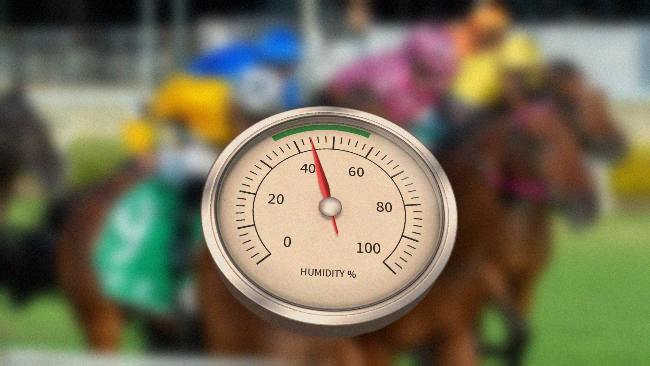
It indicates 44 %
